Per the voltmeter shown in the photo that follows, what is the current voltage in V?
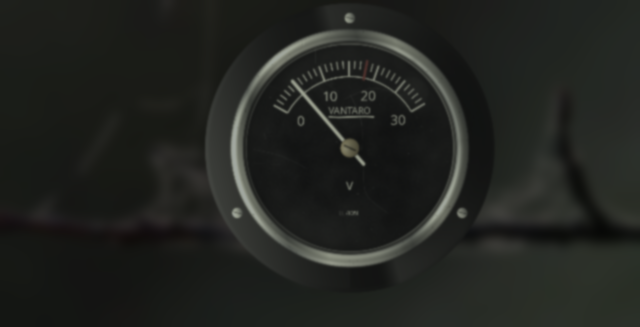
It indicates 5 V
